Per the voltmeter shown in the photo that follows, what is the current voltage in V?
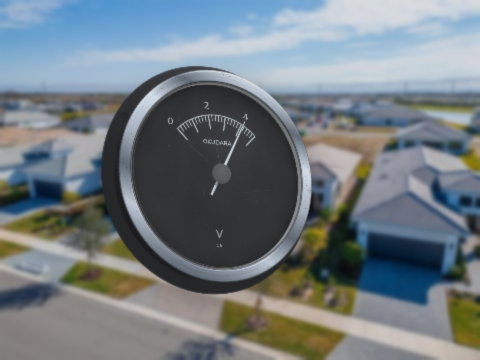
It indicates 4 V
